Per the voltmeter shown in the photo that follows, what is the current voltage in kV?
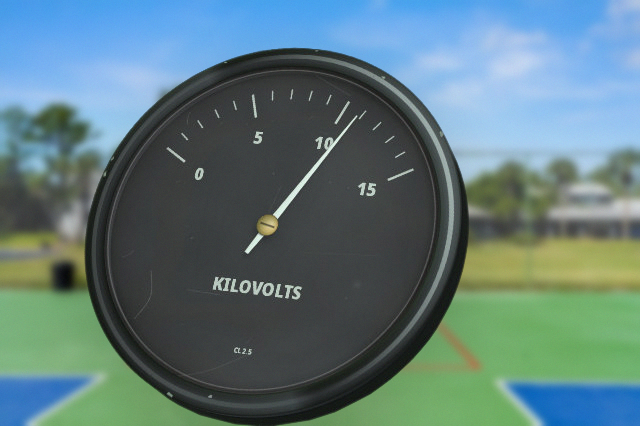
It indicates 11 kV
